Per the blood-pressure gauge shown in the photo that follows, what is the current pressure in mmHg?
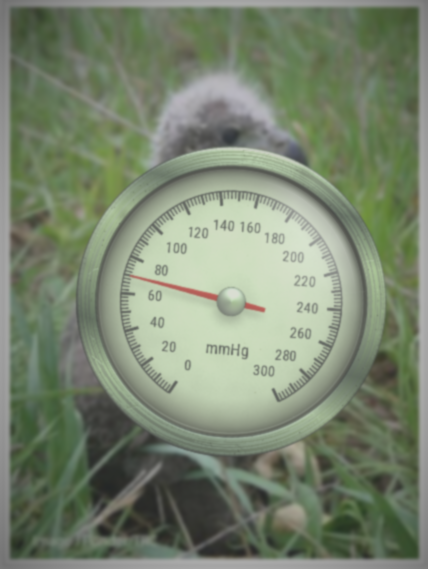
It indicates 70 mmHg
